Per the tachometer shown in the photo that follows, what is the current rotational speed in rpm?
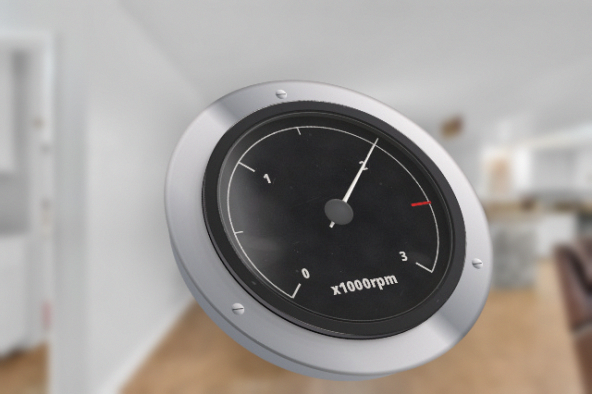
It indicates 2000 rpm
